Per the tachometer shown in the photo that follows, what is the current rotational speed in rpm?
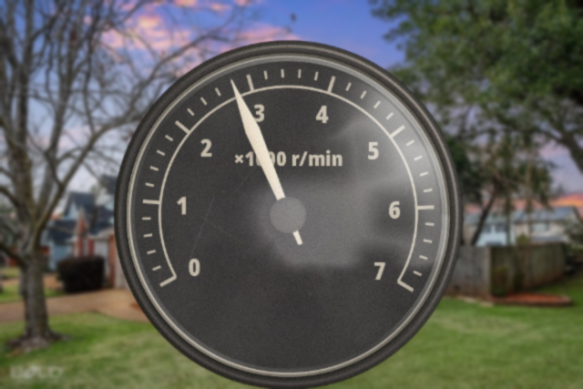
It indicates 2800 rpm
